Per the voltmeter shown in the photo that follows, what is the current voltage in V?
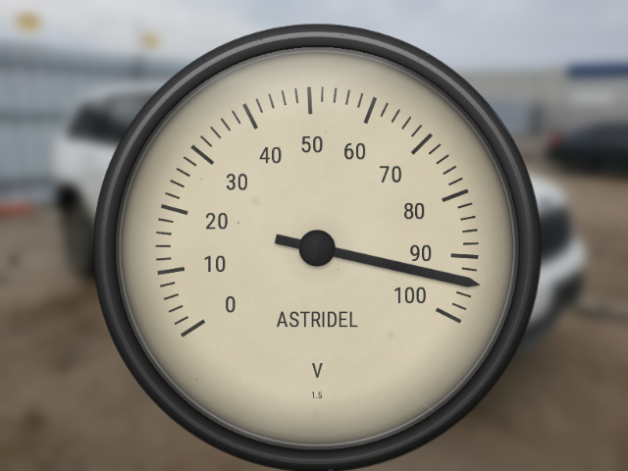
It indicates 94 V
